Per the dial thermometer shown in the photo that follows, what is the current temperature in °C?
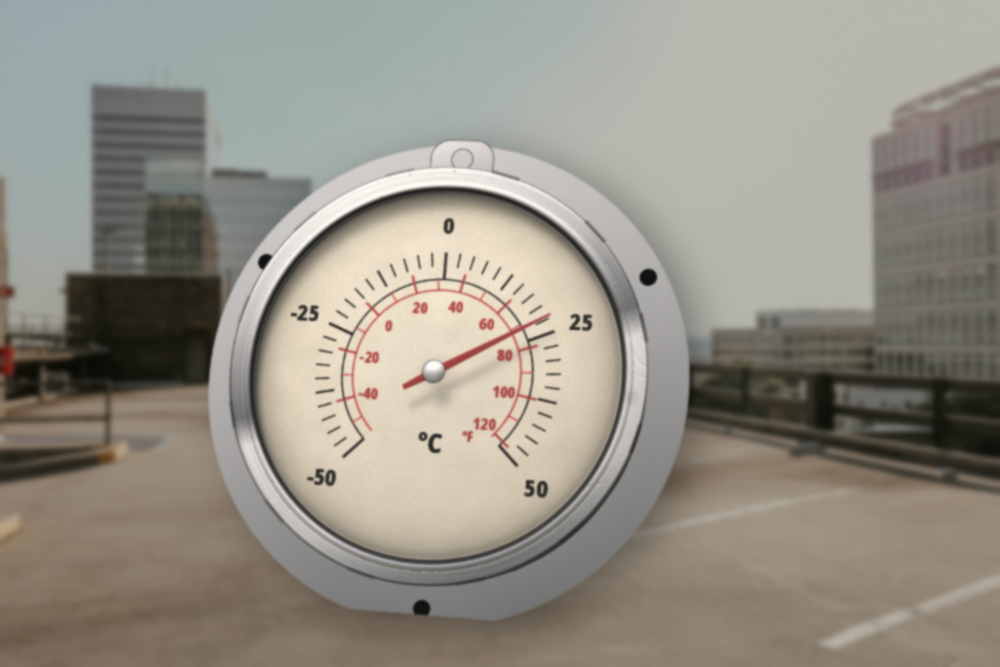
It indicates 22.5 °C
